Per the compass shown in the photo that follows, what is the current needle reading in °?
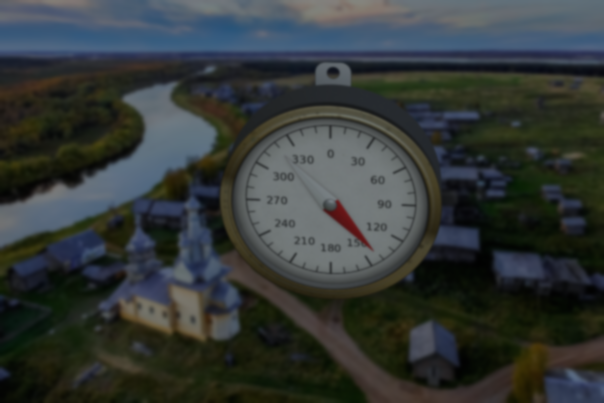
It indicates 140 °
